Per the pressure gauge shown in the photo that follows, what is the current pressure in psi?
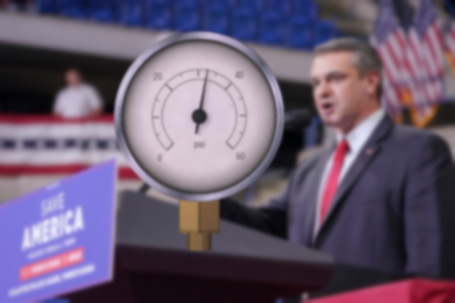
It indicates 32.5 psi
